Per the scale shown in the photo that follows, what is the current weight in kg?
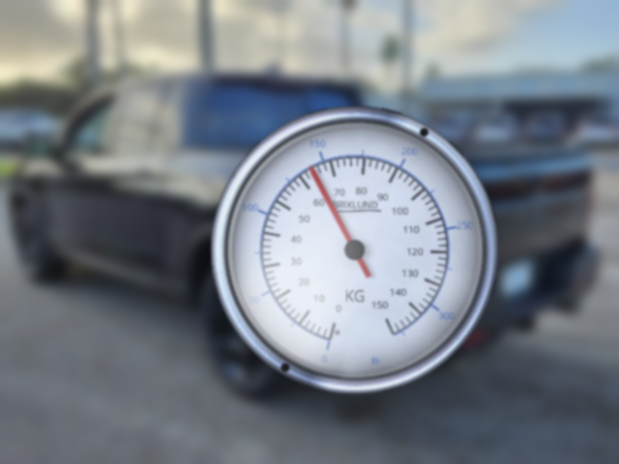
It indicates 64 kg
